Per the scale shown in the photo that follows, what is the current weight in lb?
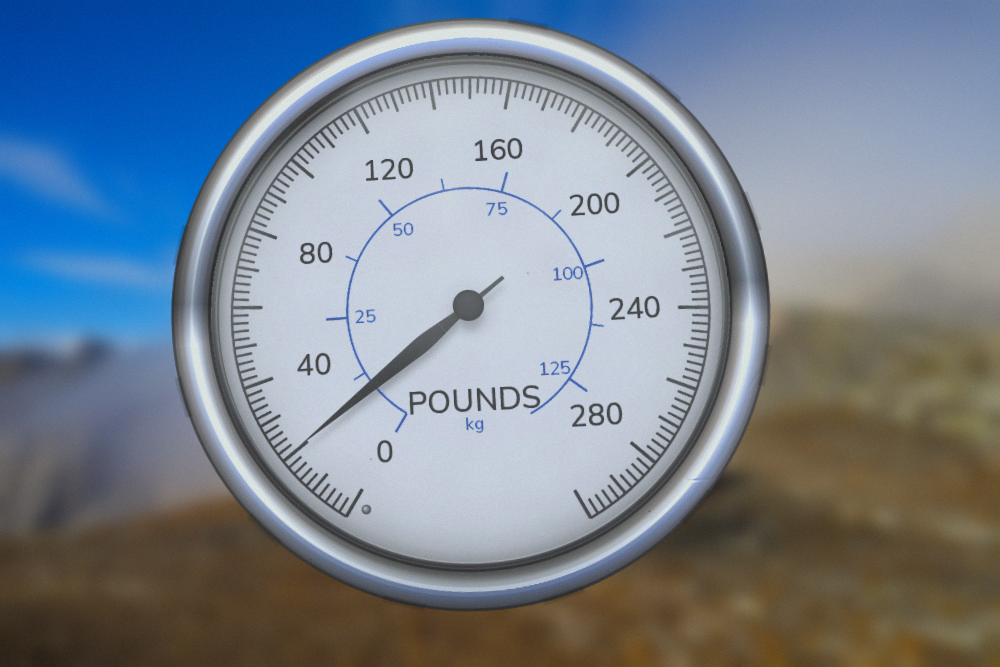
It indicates 20 lb
